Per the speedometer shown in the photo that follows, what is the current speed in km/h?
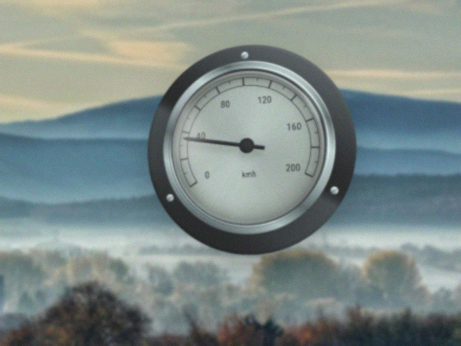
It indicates 35 km/h
